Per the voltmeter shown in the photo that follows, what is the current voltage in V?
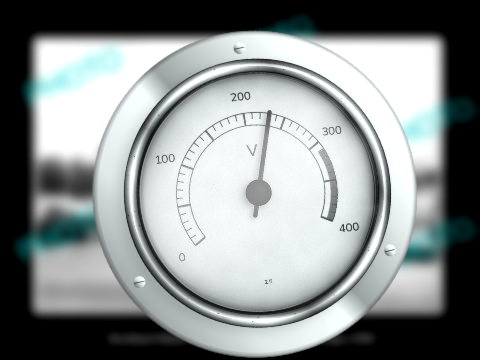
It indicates 230 V
